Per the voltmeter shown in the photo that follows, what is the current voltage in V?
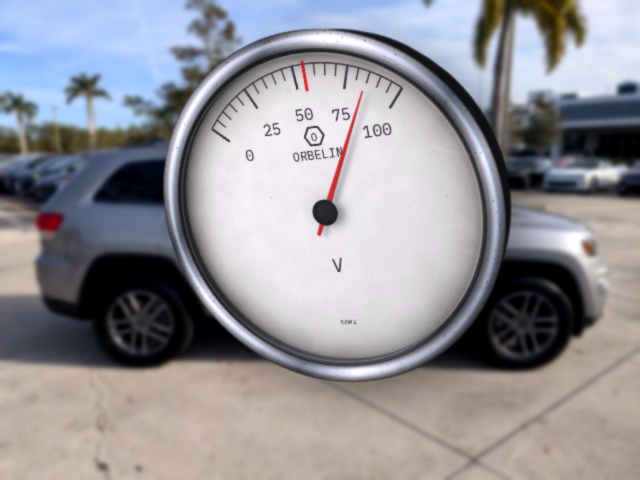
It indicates 85 V
